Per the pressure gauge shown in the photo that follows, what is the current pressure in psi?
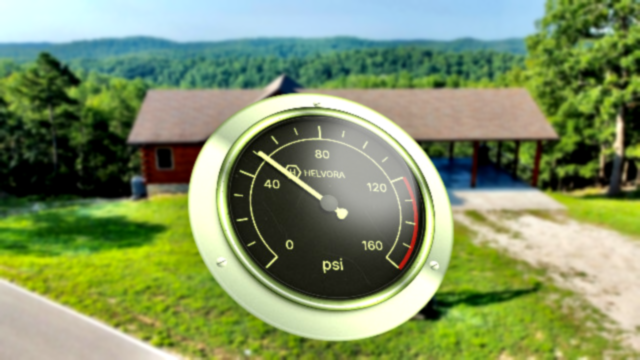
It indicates 50 psi
